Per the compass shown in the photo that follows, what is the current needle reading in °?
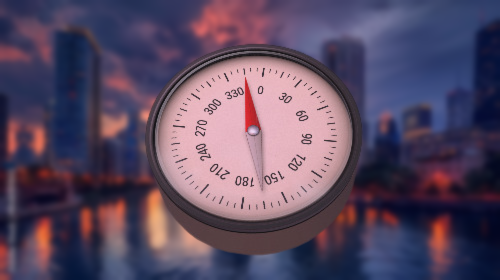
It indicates 345 °
